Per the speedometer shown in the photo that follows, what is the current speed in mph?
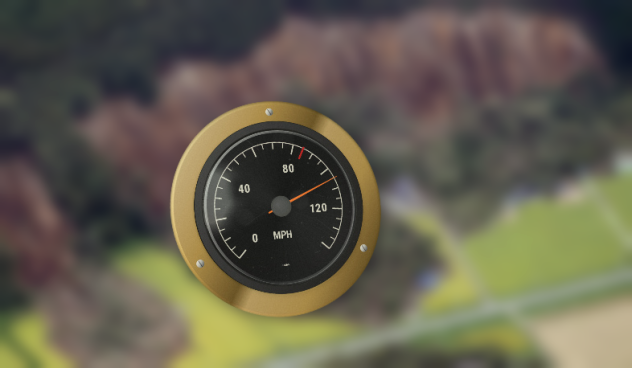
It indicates 105 mph
